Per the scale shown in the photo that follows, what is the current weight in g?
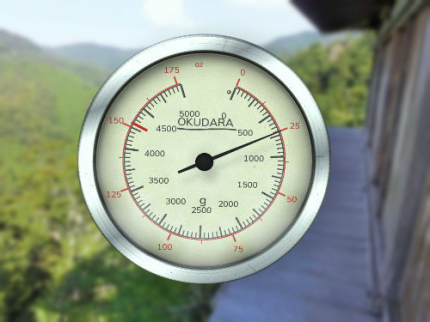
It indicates 700 g
